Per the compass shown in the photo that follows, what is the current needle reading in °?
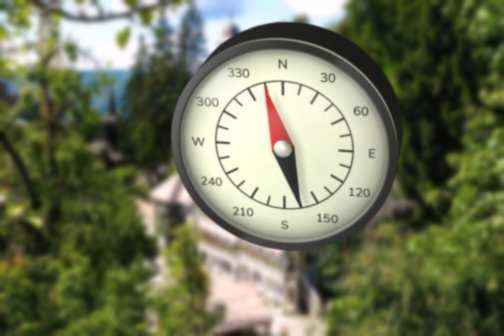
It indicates 345 °
